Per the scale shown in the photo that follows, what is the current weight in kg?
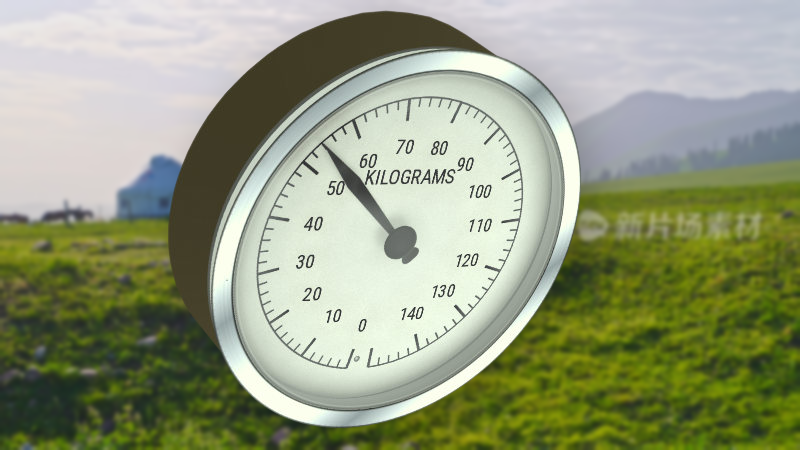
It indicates 54 kg
